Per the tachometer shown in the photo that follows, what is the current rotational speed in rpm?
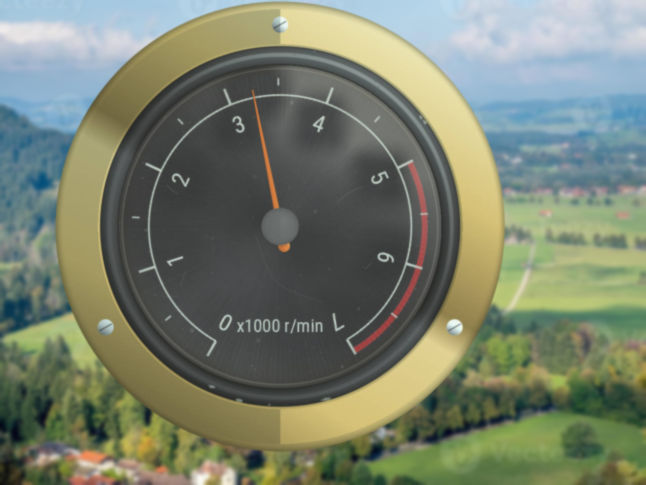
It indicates 3250 rpm
